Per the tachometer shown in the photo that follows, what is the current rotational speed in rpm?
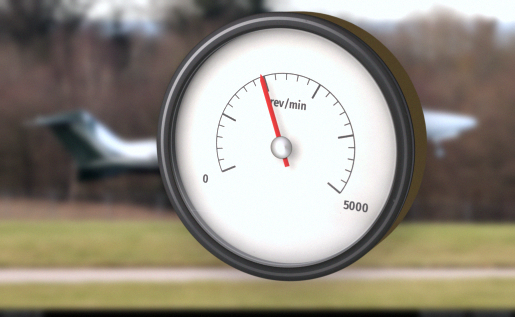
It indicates 2000 rpm
